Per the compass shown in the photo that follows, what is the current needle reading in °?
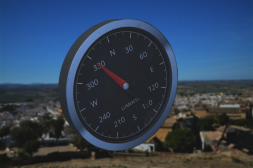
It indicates 330 °
